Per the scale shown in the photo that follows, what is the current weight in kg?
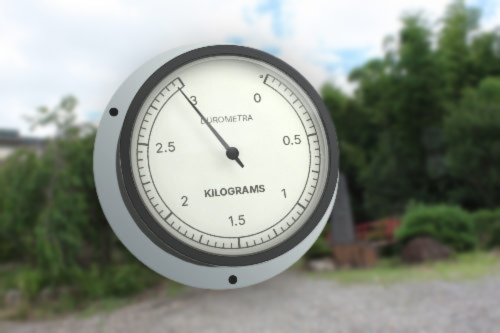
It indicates 2.95 kg
